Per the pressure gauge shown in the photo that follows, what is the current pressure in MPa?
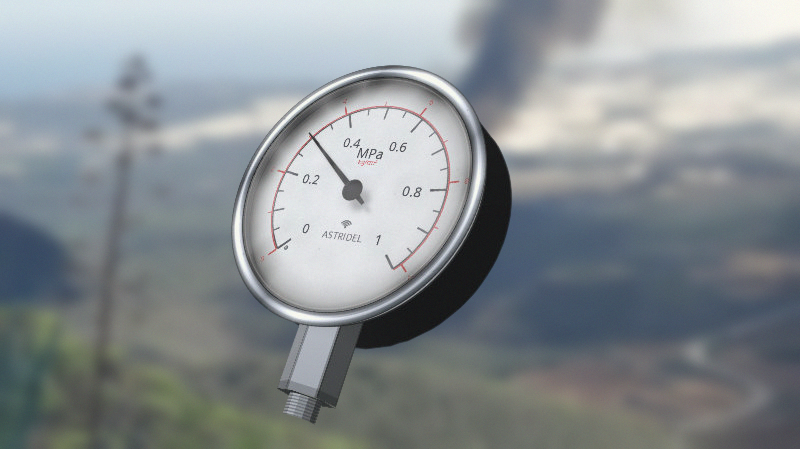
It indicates 0.3 MPa
